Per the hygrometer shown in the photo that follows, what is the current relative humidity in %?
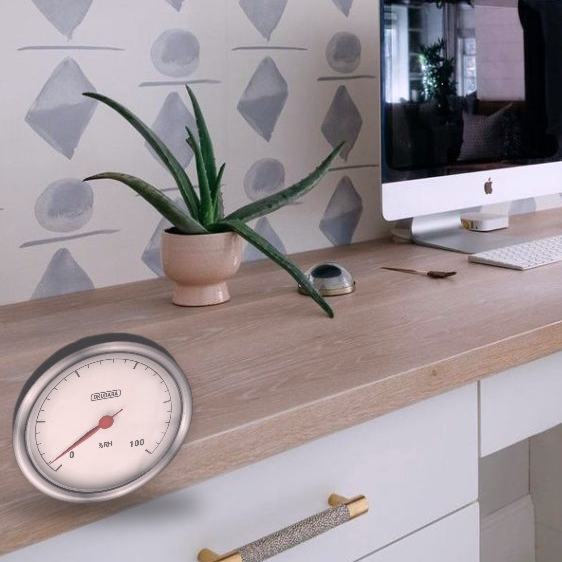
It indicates 4 %
